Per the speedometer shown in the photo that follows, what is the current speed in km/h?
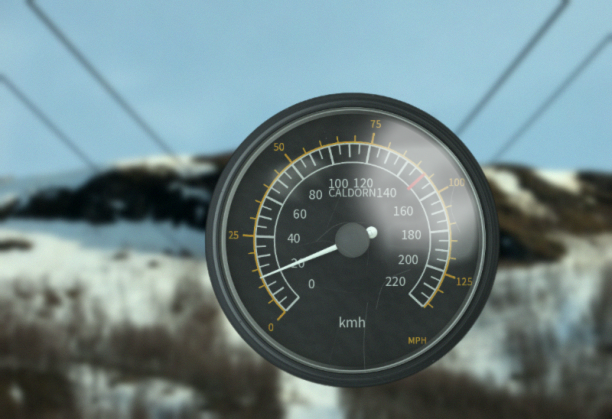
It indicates 20 km/h
